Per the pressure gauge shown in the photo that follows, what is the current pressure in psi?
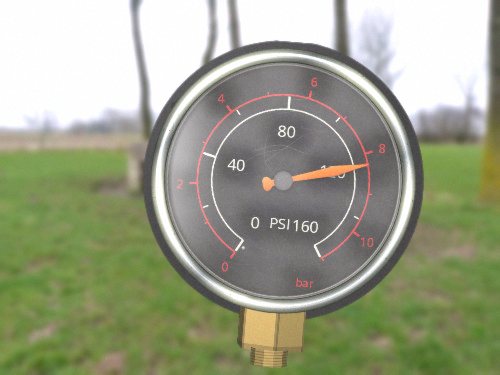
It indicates 120 psi
